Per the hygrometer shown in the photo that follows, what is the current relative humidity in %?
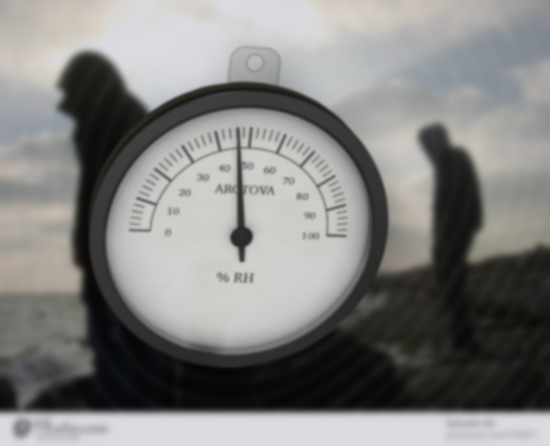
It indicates 46 %
